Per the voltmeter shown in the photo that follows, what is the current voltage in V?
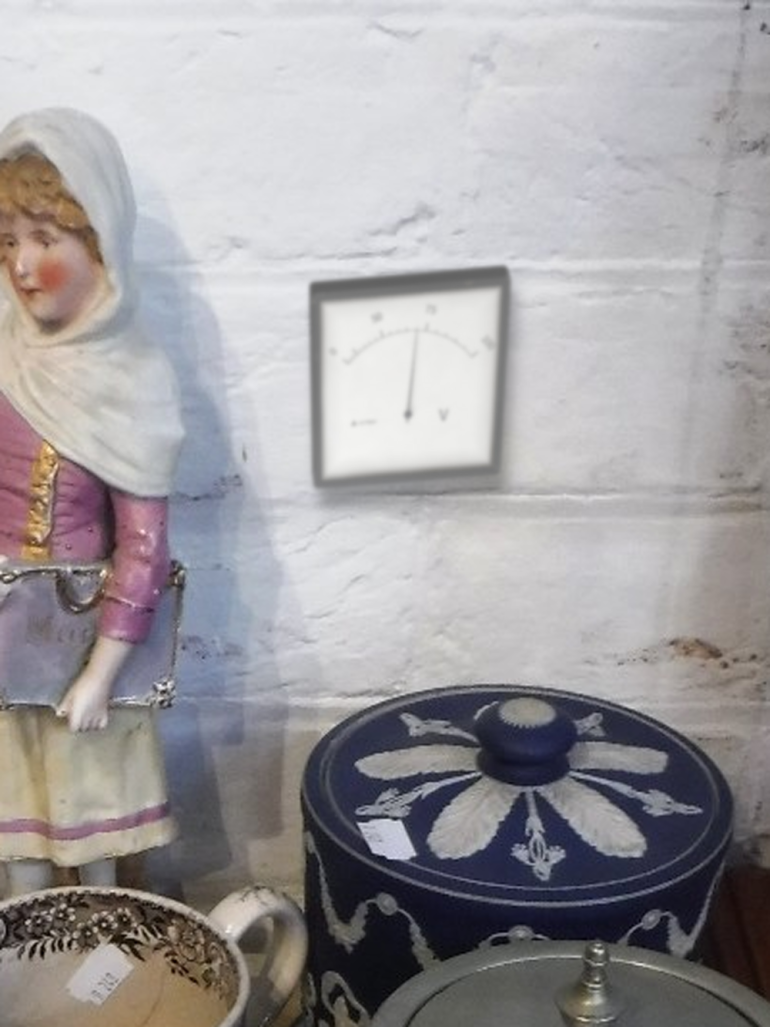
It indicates 70 V
